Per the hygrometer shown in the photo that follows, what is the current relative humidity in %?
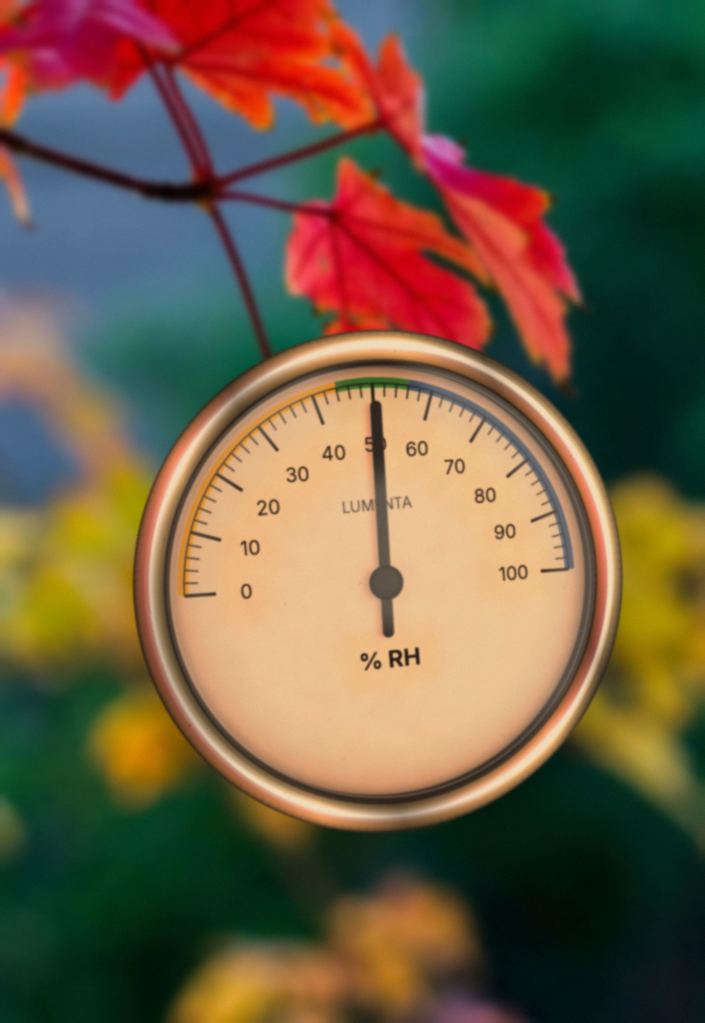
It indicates 50 %
